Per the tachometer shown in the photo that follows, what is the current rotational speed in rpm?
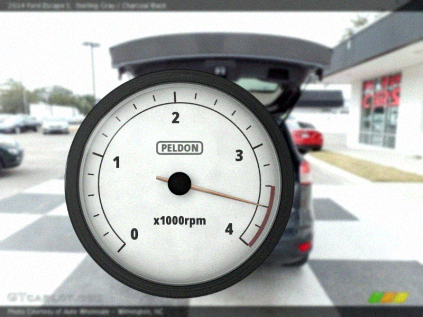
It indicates 3600 rpm
